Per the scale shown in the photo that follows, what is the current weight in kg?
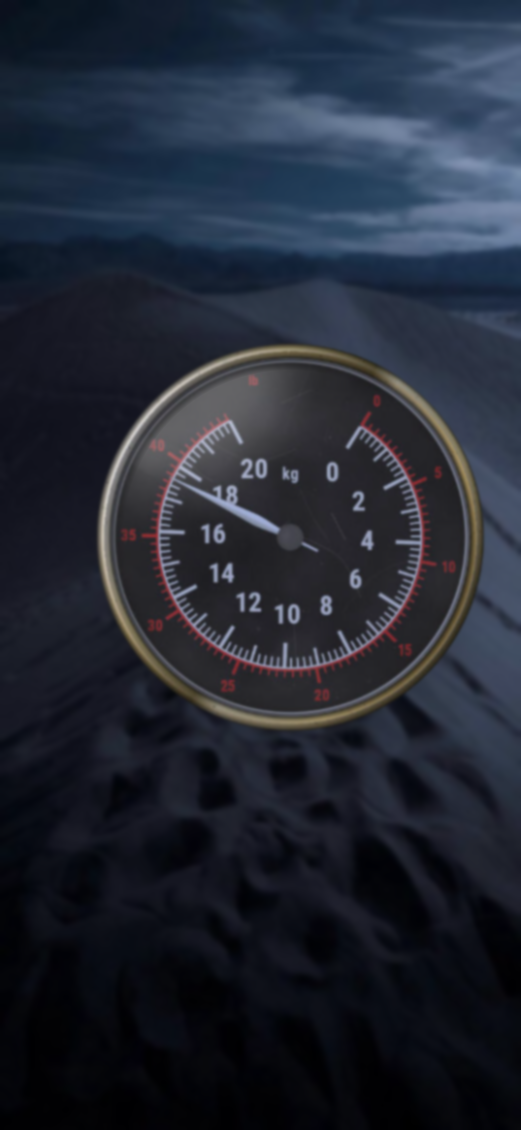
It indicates 17.6 kg
